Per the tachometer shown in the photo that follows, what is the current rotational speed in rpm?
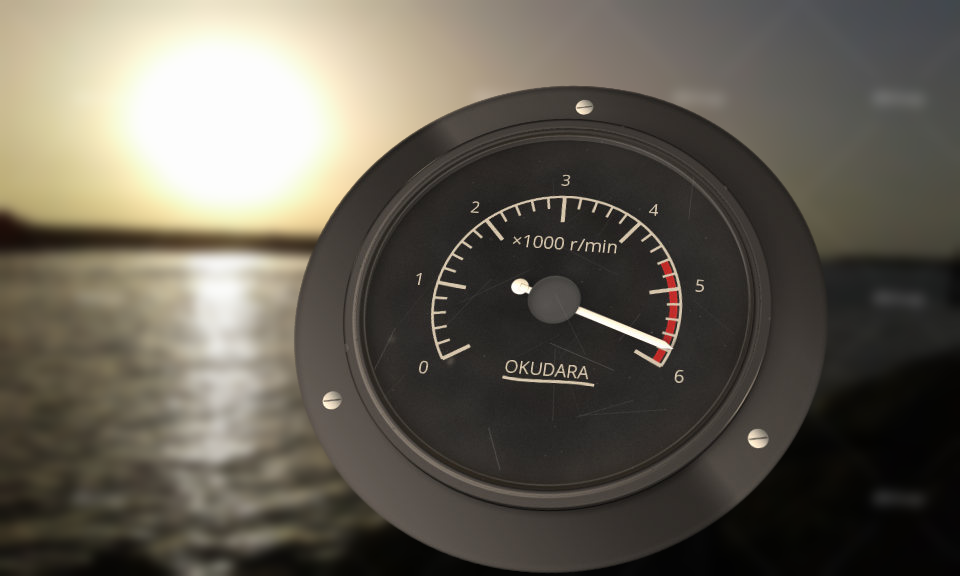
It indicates 5800 rpm
